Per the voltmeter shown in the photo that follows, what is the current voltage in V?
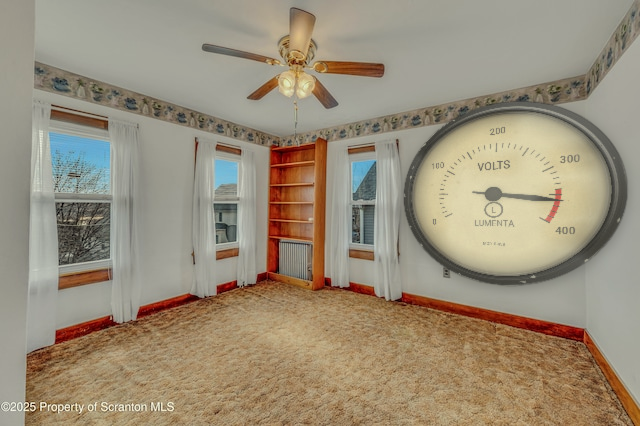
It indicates 360 V
